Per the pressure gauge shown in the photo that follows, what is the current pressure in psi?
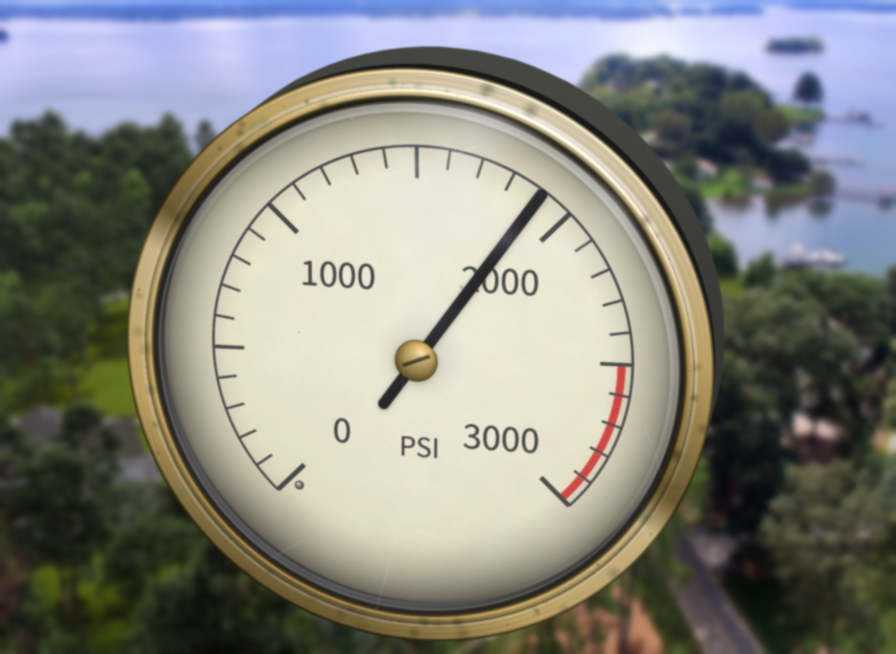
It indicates 1900 psi
